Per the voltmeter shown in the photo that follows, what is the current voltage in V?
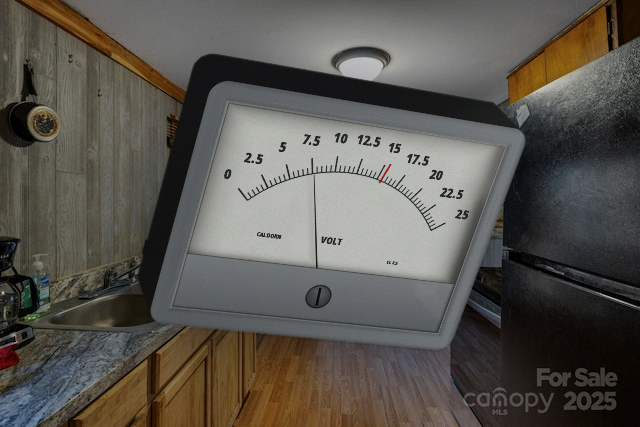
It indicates 7.5 V
